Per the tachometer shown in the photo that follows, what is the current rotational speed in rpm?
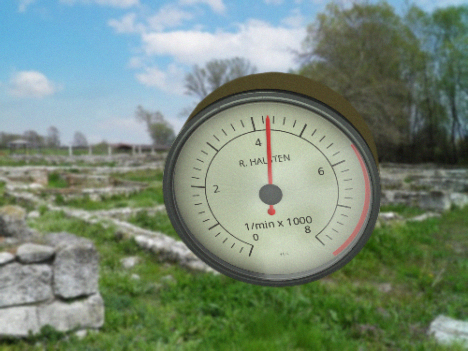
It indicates 4300 rpm
